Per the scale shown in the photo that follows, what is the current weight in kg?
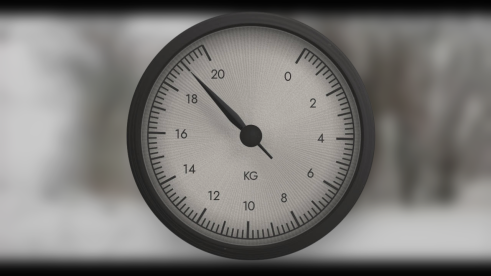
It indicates 19 kg
